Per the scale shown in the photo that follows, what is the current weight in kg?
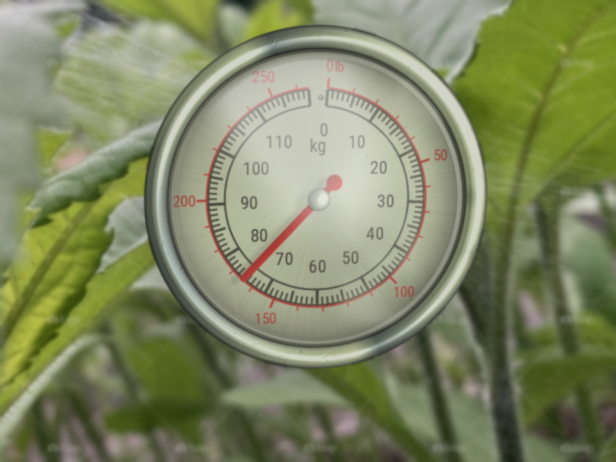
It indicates 75 kg
